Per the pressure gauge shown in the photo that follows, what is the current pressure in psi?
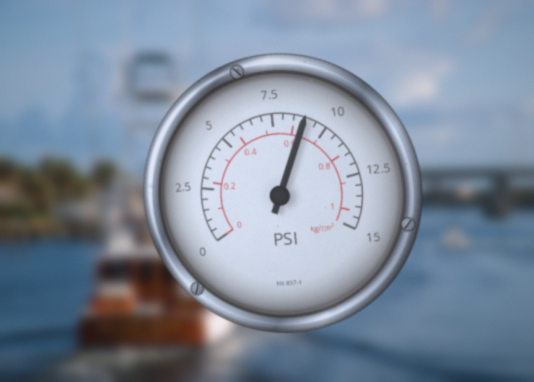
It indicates 9 psi
